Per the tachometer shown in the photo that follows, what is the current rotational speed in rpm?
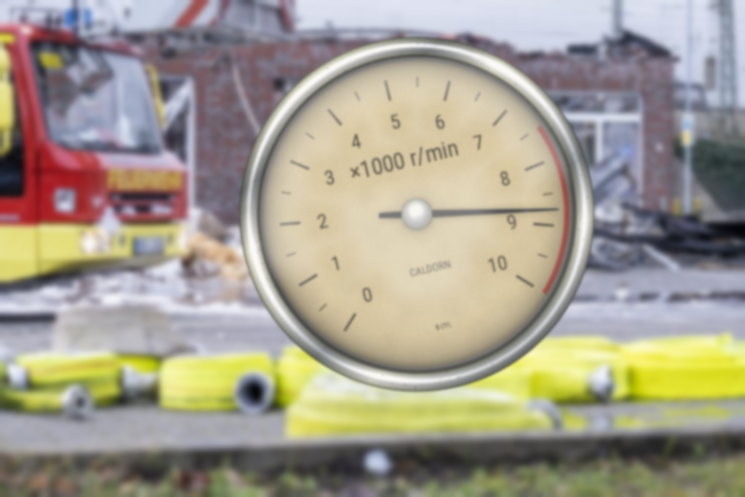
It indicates 8750 rpm
